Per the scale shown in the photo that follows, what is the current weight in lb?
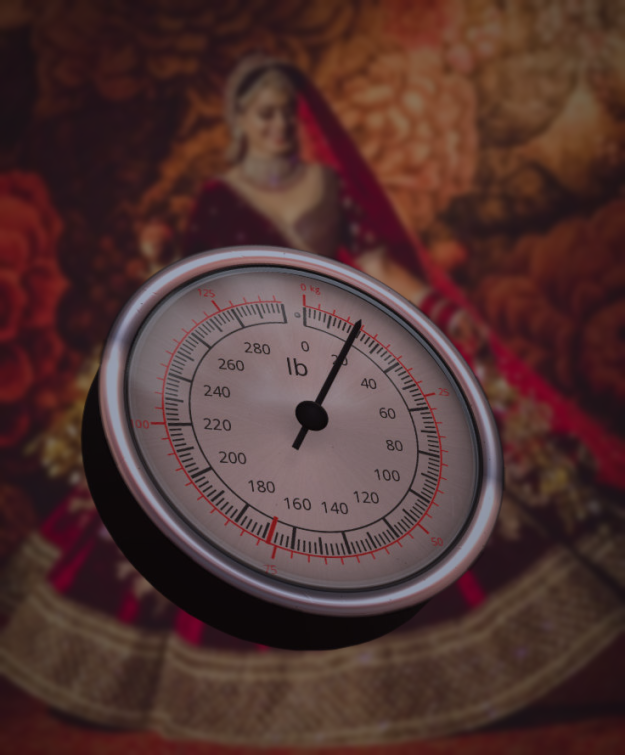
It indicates 20 lb
